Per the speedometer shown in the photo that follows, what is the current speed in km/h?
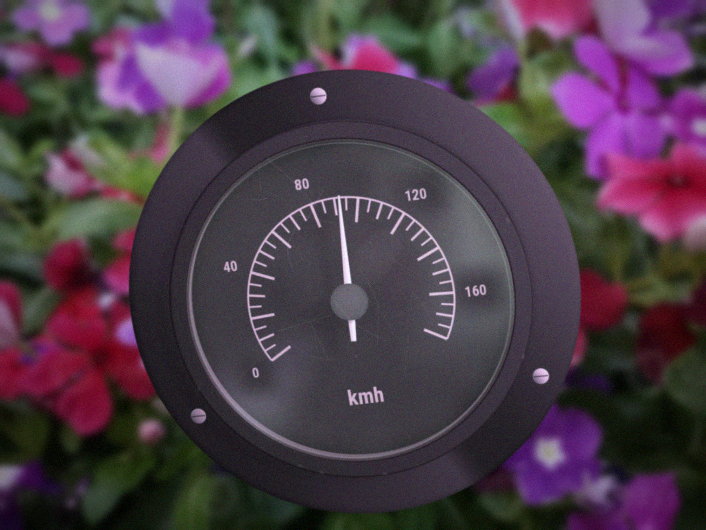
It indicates 92.5 km/h
